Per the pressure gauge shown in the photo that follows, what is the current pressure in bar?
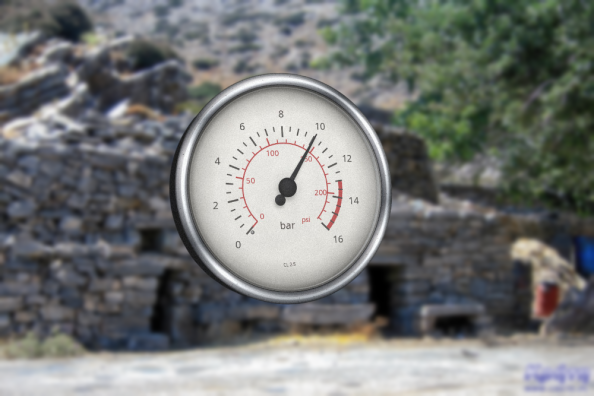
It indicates 10 bar
